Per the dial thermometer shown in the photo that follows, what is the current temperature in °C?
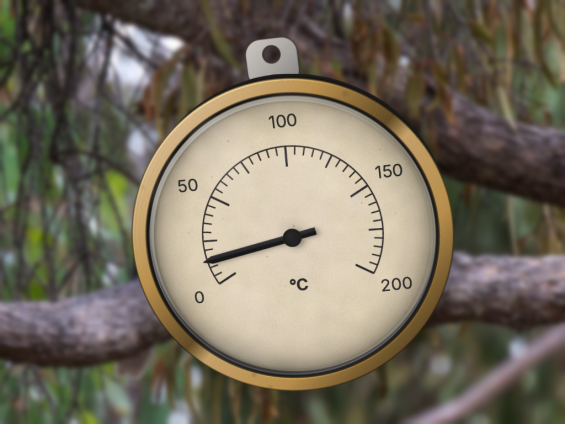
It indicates 15 °C
